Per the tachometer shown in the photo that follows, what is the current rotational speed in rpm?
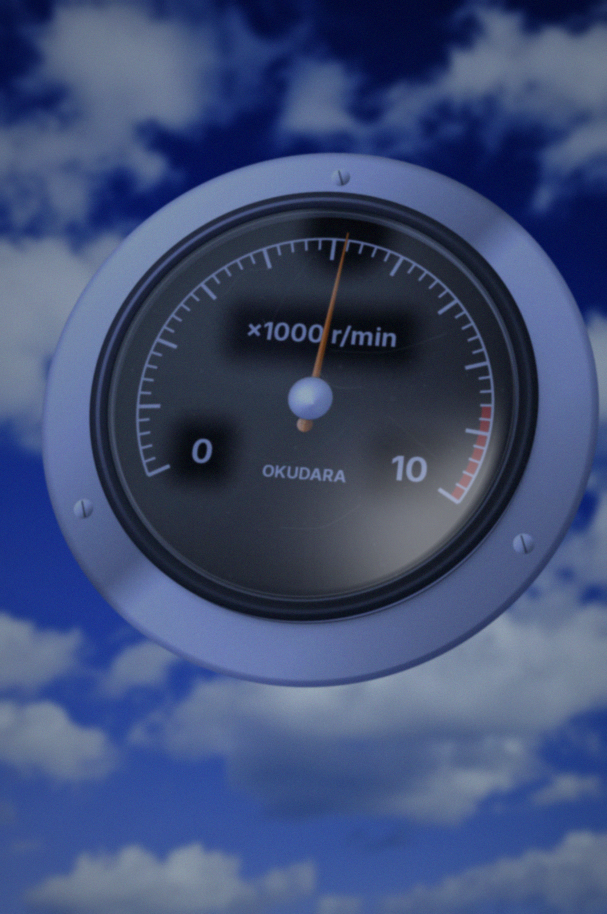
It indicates 5200 rpm
